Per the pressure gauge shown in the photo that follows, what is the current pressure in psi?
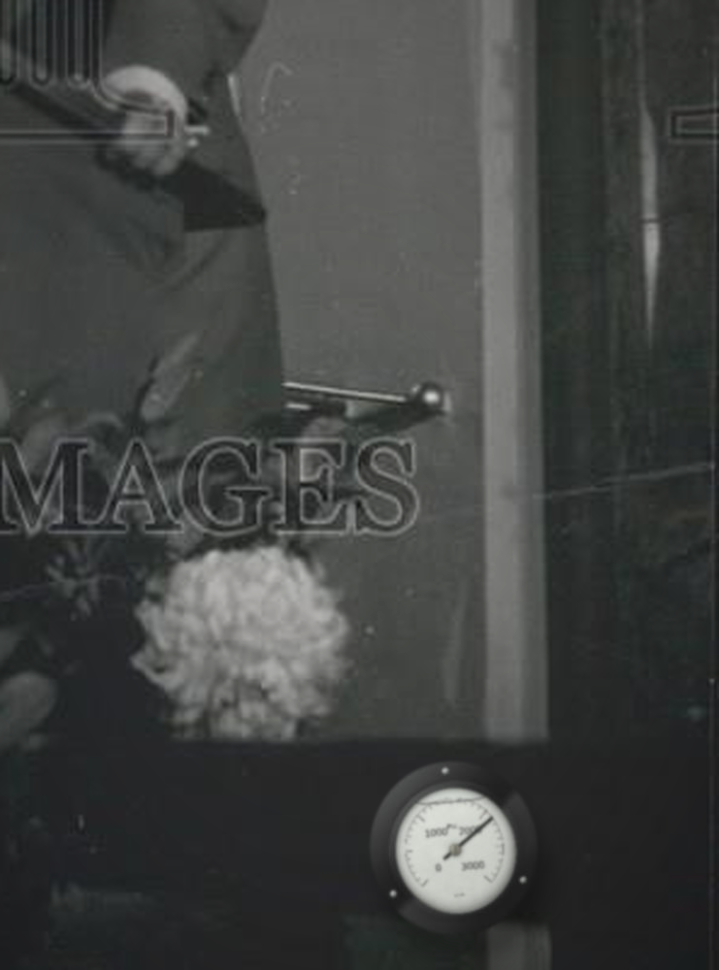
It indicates 2100 psi
